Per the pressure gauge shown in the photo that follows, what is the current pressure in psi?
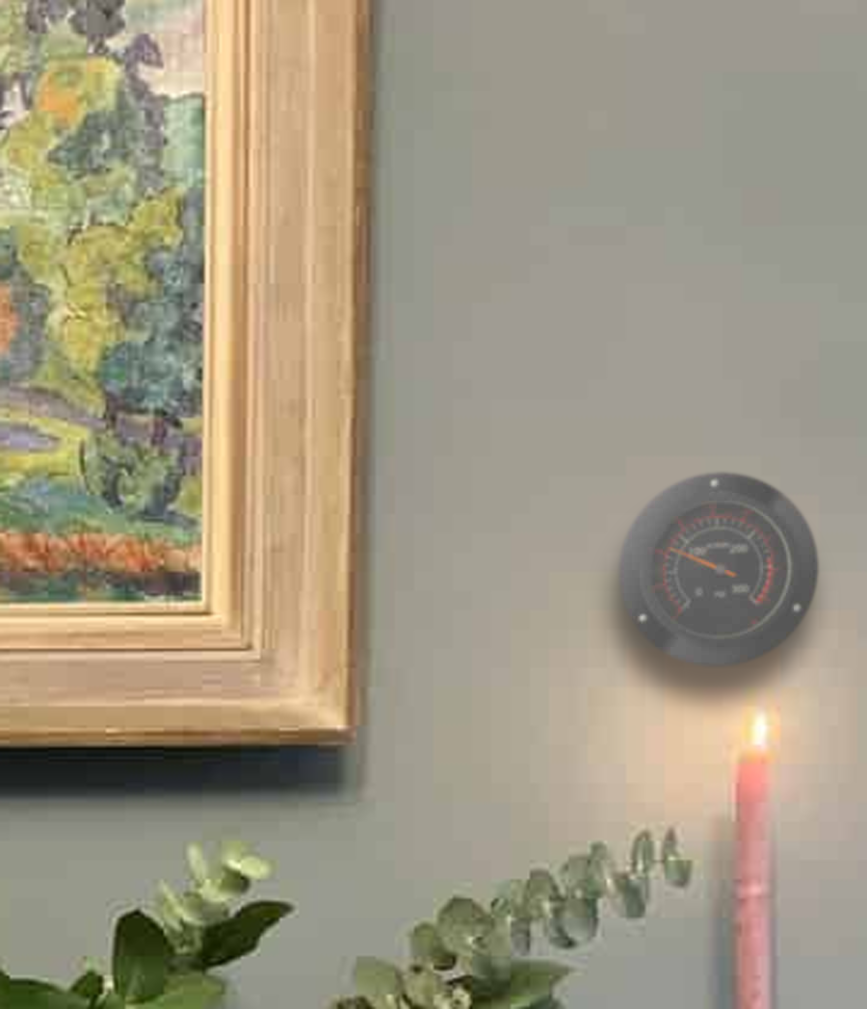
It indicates 80 psi
